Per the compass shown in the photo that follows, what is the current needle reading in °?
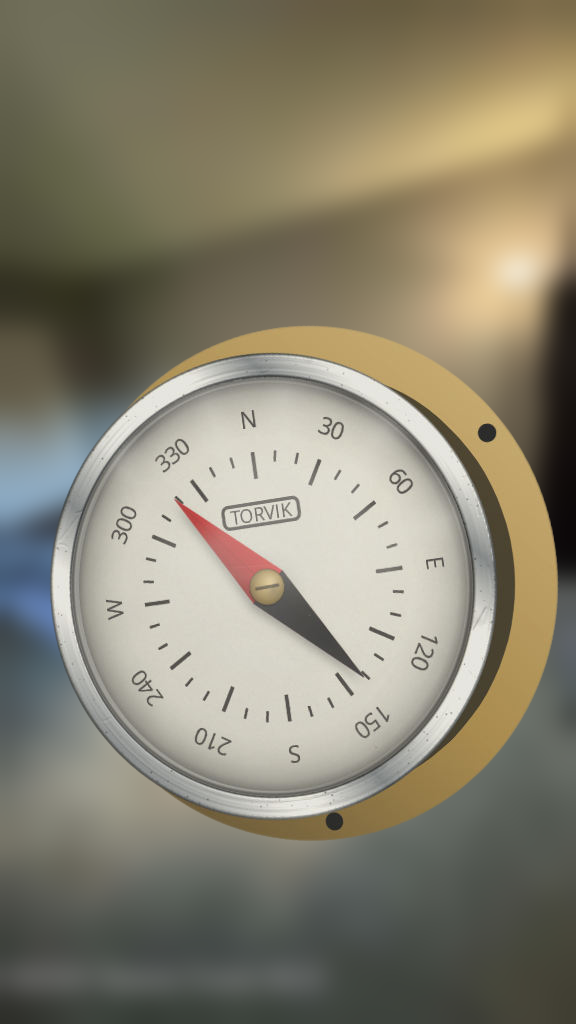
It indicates 320 °
